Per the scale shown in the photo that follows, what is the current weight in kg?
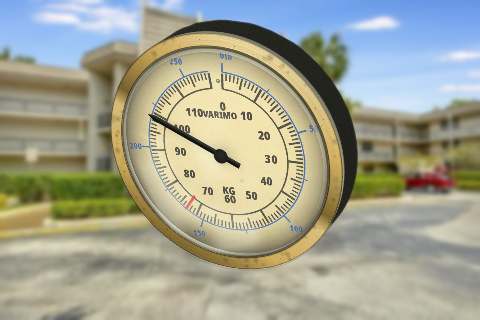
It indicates 100 kg
